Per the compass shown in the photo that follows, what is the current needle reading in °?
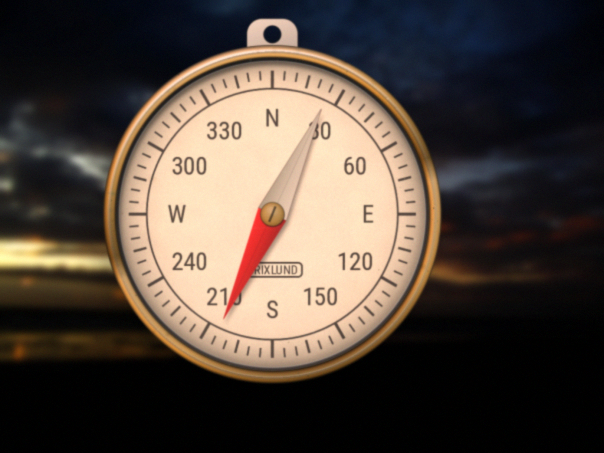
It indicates 205 °
